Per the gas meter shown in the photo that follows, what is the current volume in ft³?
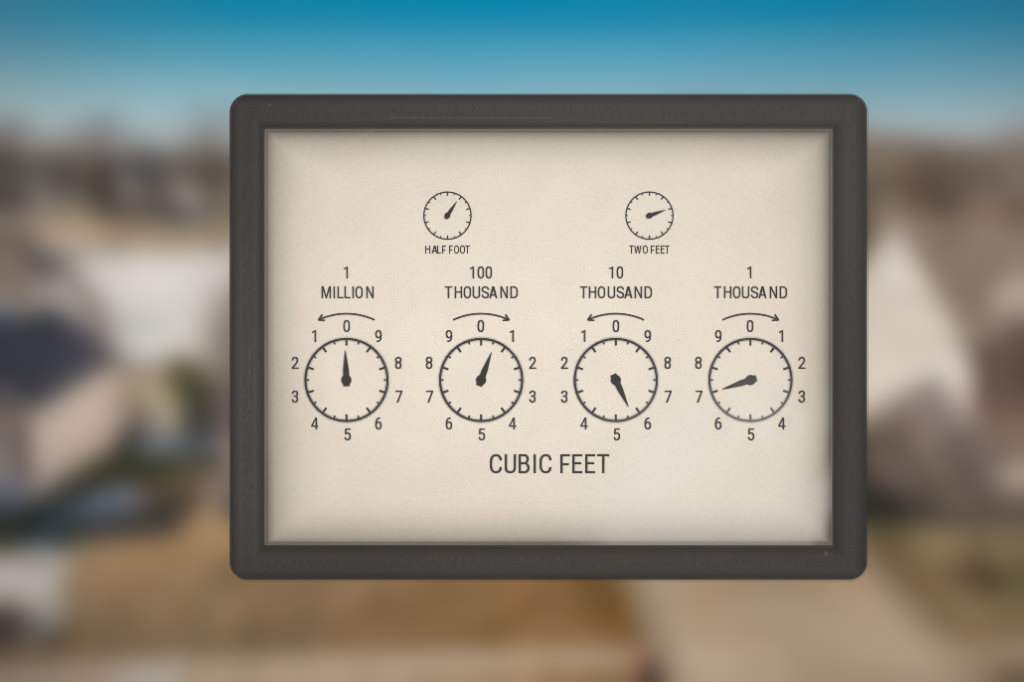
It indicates 5700 ft³
